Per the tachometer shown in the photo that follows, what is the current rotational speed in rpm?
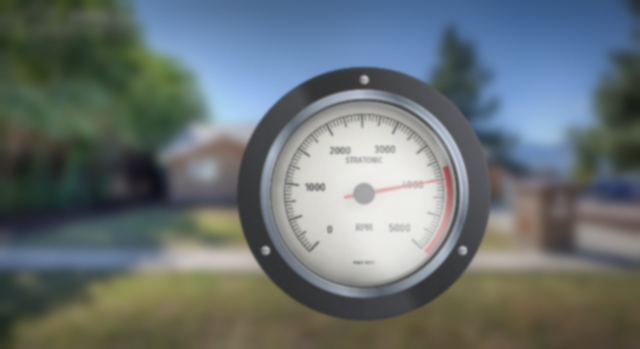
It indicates 4000 rpm
